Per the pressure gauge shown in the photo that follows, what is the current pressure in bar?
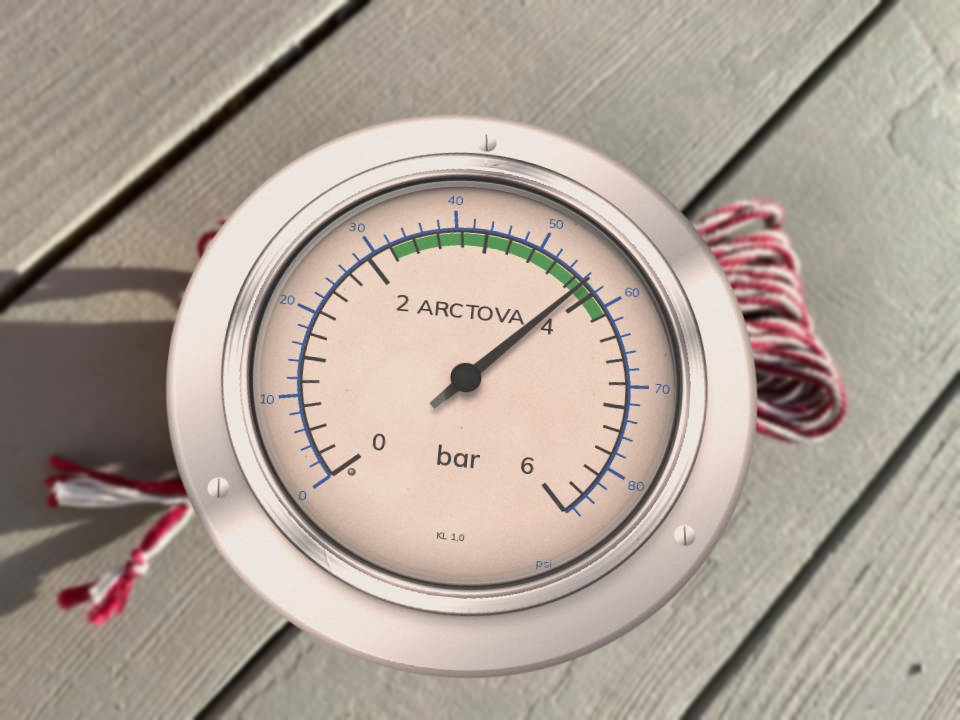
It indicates 3.9 bar
